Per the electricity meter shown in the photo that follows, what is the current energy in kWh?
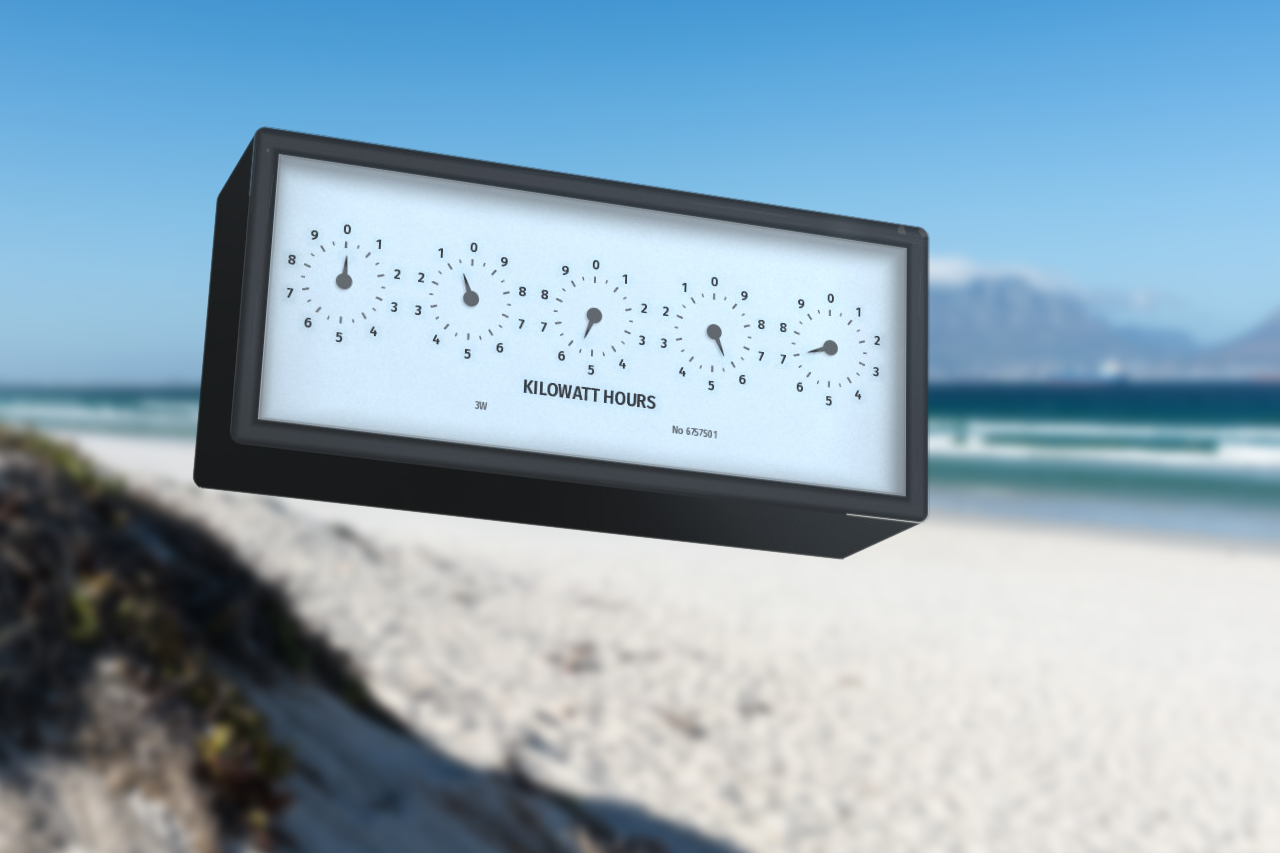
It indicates 557 kWh
